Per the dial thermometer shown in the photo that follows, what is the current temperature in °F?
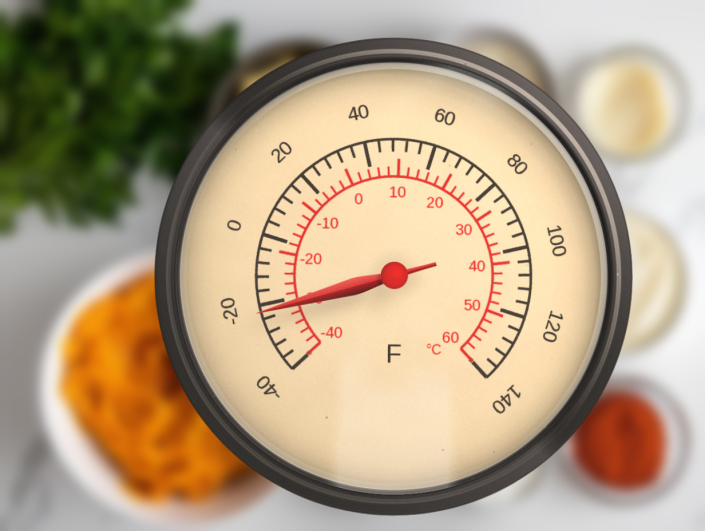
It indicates -22 °F
